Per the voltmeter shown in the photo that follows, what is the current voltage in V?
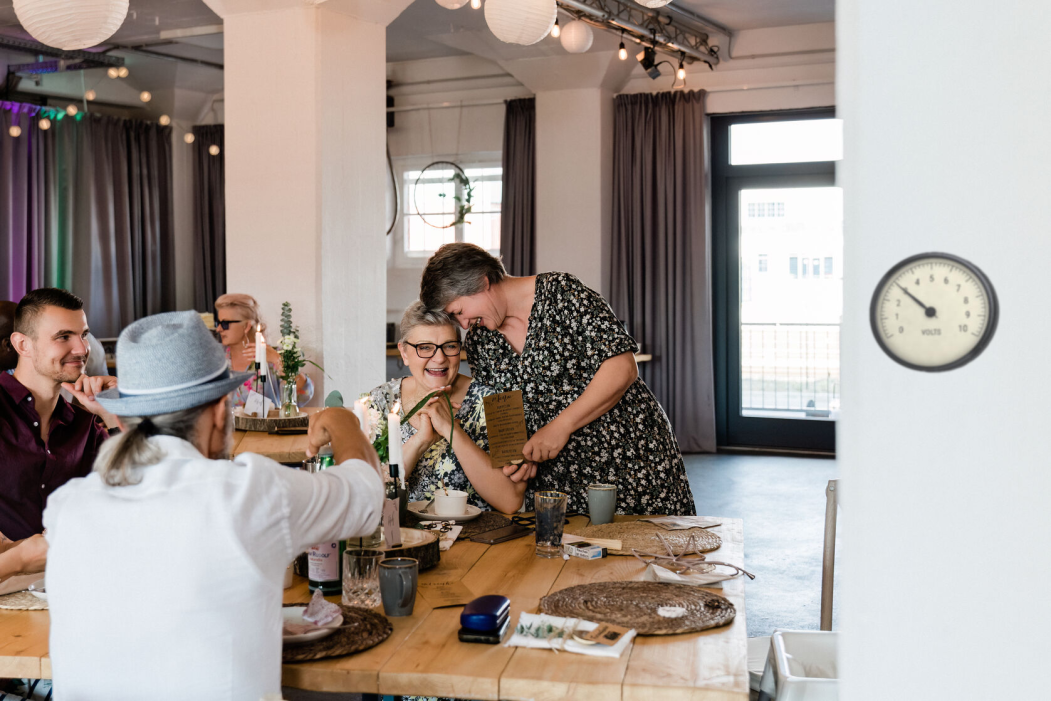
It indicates 3 V
